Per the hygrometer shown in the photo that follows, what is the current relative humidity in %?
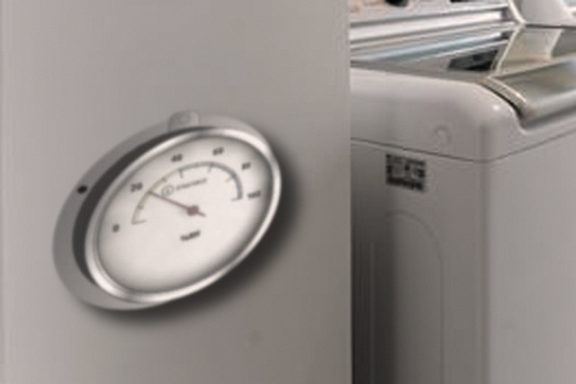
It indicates 20 %
